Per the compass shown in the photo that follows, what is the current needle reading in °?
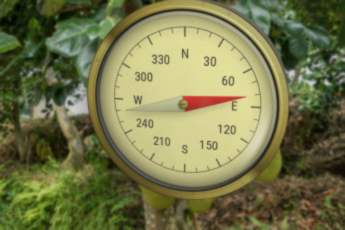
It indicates 80 °
